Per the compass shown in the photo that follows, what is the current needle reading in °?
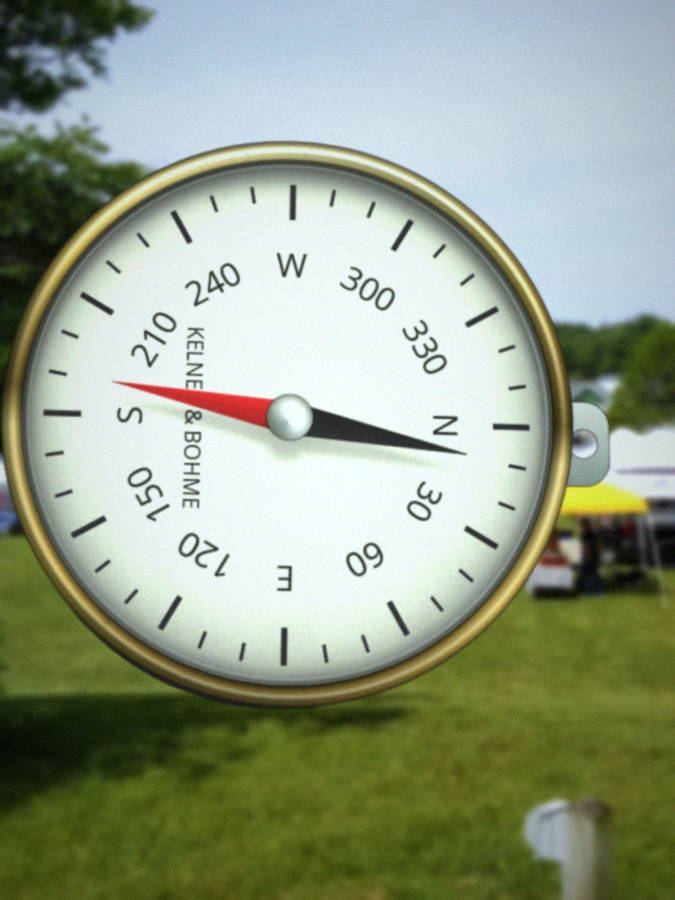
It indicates 190 °
